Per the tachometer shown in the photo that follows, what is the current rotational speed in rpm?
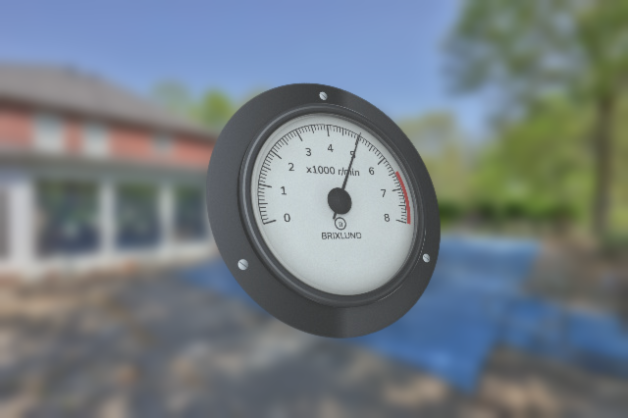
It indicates 5000 rpm
